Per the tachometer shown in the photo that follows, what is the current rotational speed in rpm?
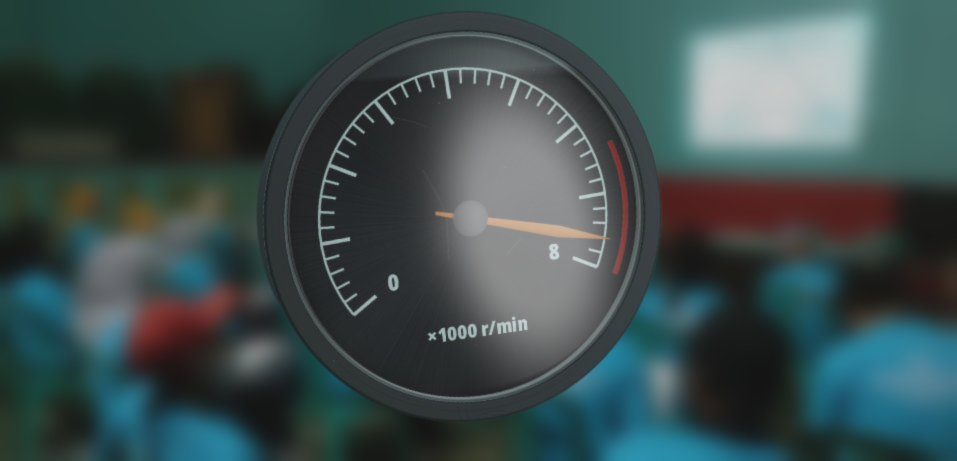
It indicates 7600 rpm
